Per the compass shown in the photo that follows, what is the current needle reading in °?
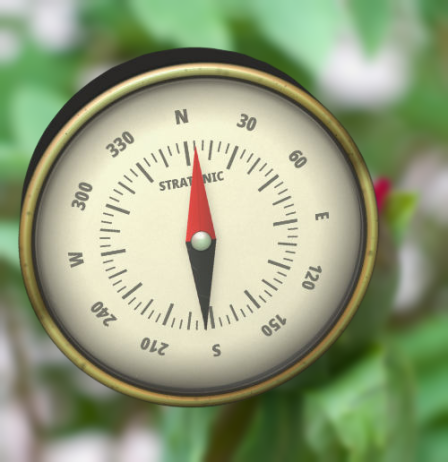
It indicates 5 °
